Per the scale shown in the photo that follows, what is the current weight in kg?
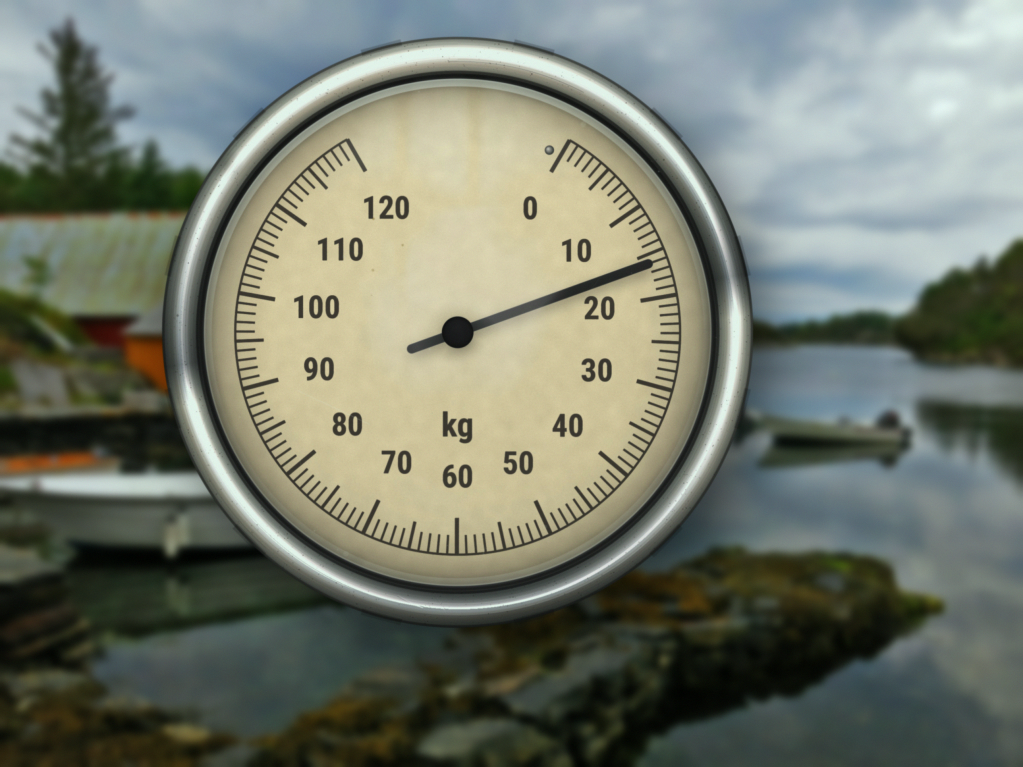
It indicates 16 kg
